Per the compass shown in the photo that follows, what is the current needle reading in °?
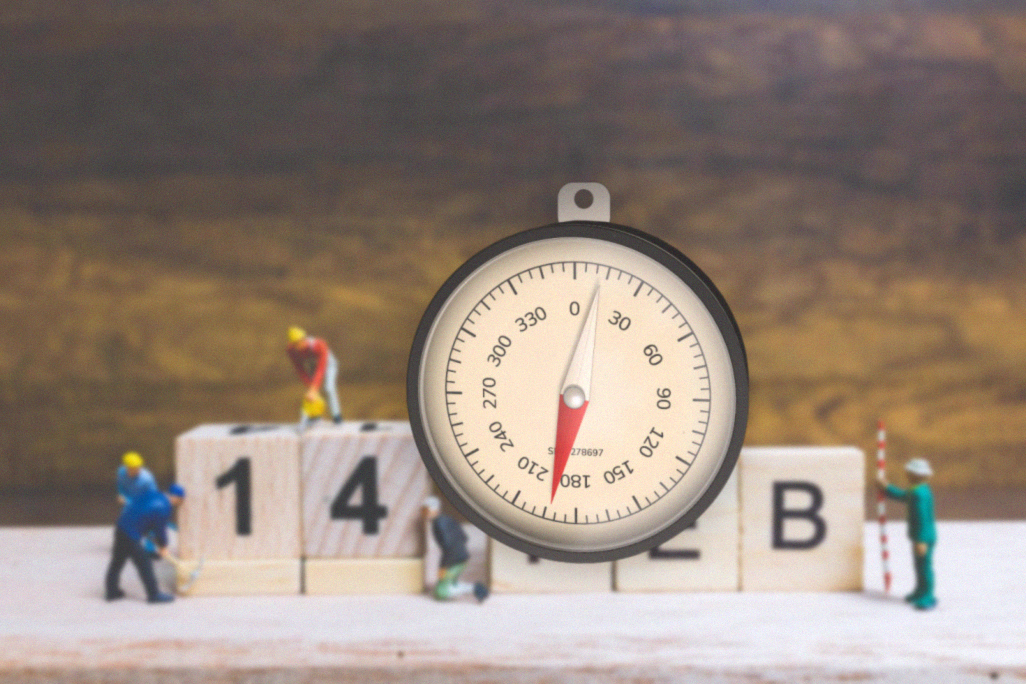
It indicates 192.5 °
